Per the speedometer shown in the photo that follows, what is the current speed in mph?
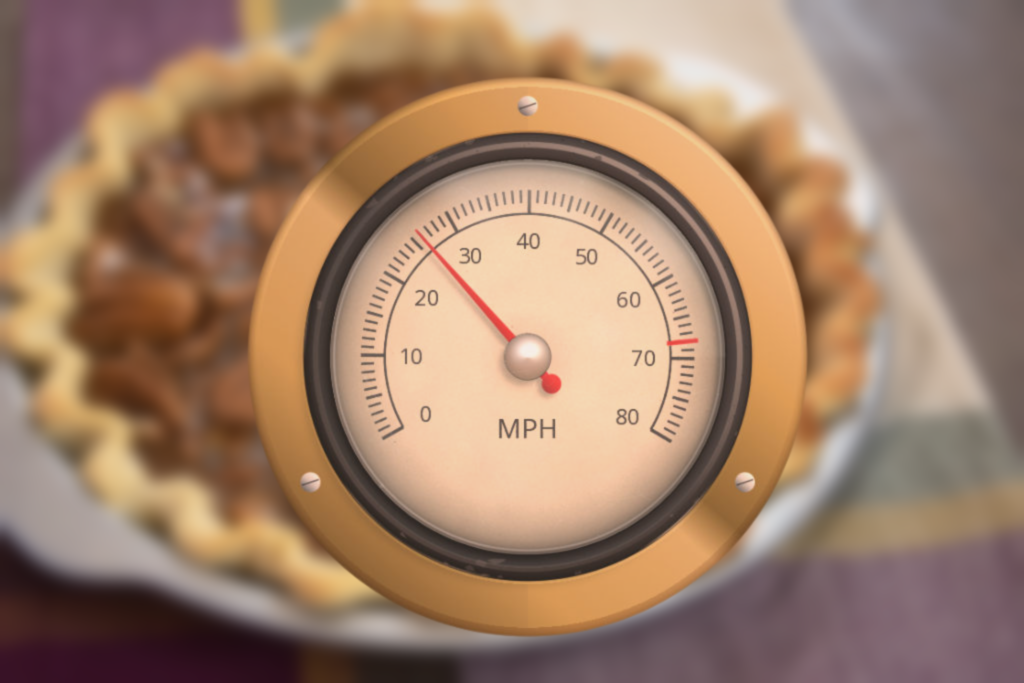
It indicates 26 mph
